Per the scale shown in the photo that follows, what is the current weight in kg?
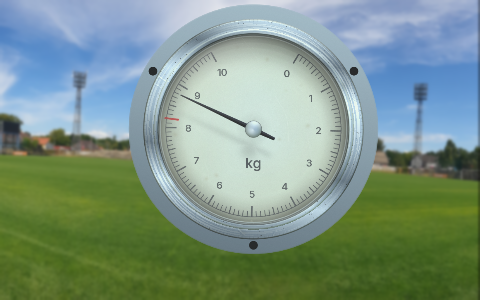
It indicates 8.8 kg
